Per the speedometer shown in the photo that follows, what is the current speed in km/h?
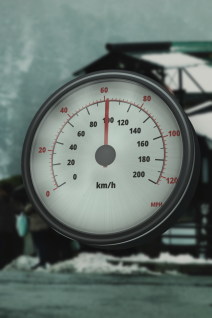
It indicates 100 km/h
